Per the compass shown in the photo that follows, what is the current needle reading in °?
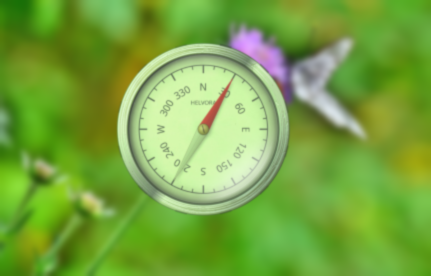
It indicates 30 °
